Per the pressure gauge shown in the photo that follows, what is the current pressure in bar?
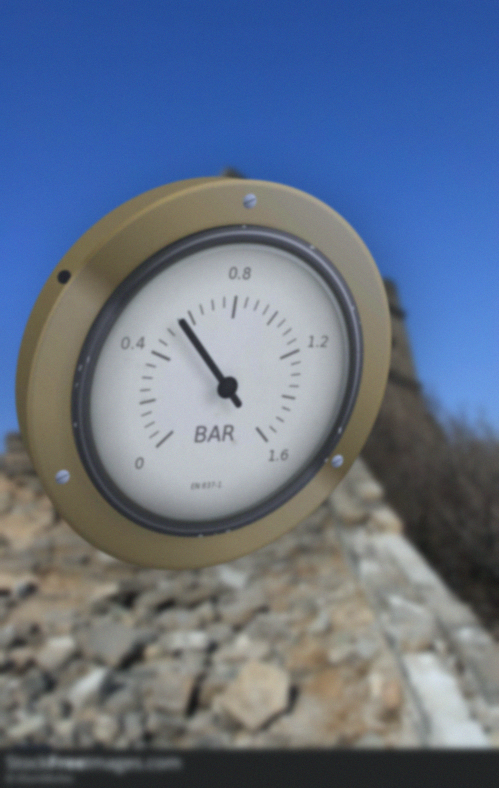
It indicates 0.55 bar
